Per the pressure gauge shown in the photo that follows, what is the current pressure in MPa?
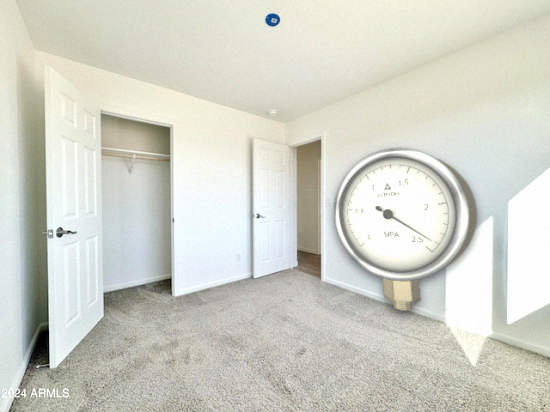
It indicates 2.4 MPa
